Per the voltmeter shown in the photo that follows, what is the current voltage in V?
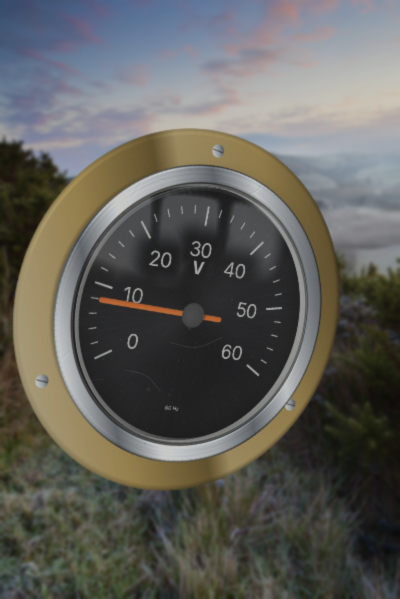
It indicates 8 V
